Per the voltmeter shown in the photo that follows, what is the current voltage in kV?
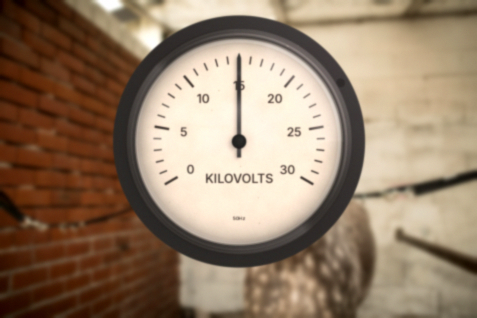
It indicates 15 kV
